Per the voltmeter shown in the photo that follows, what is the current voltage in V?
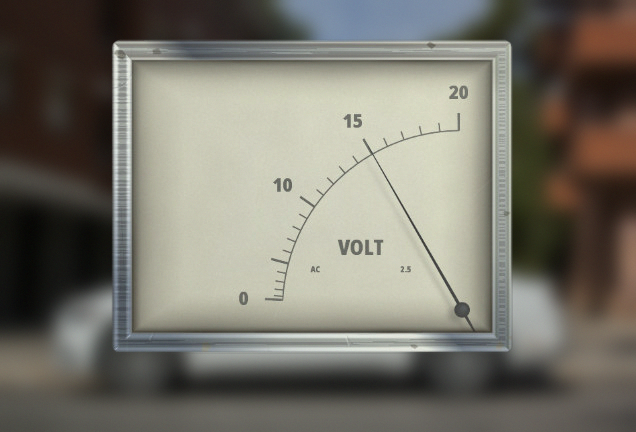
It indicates 15 V
